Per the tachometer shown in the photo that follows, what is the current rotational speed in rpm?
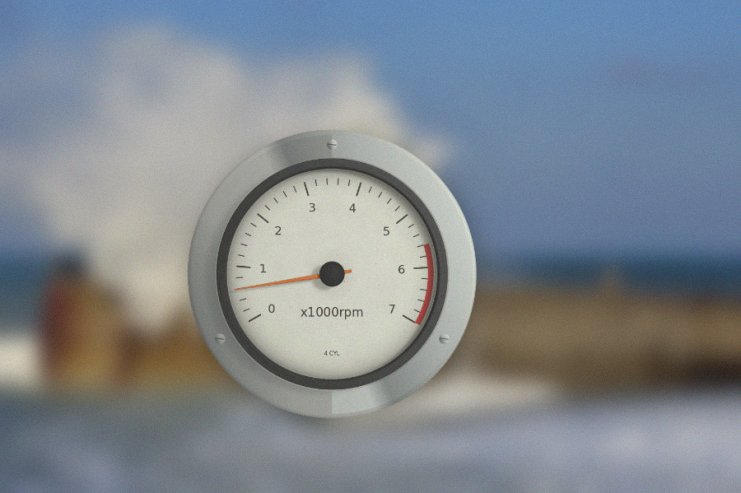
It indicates 600 rpm
